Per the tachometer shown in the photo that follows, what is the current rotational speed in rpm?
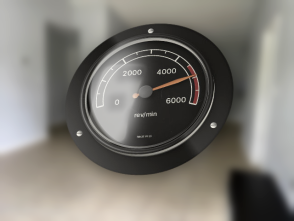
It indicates 5000 rpm
